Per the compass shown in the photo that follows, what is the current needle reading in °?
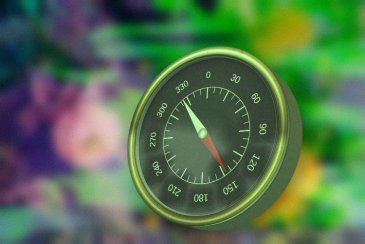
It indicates 145 °
